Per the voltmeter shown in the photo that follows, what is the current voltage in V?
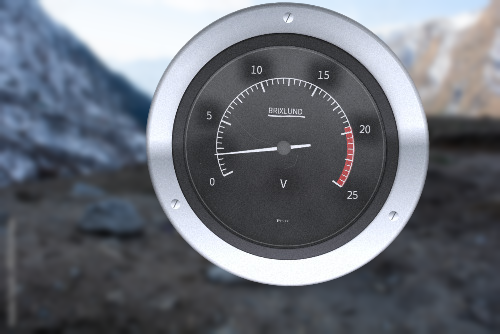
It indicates 2 V
